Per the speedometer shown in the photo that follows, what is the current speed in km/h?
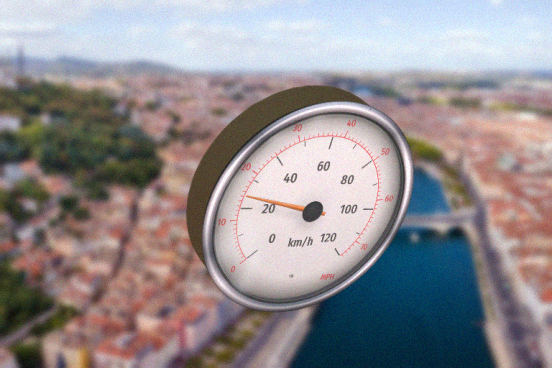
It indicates 25 km/h
